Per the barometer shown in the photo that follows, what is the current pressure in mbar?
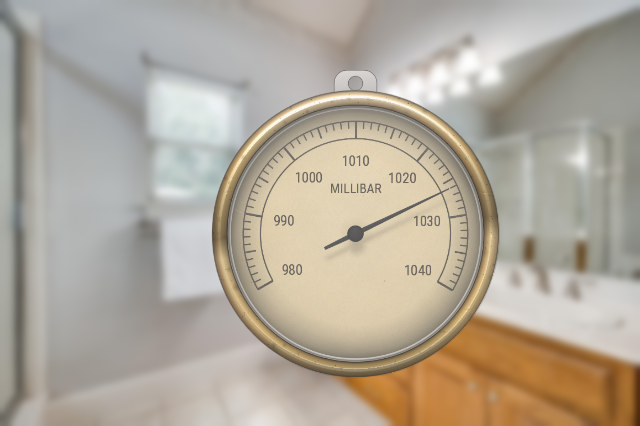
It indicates 1026 mbar
